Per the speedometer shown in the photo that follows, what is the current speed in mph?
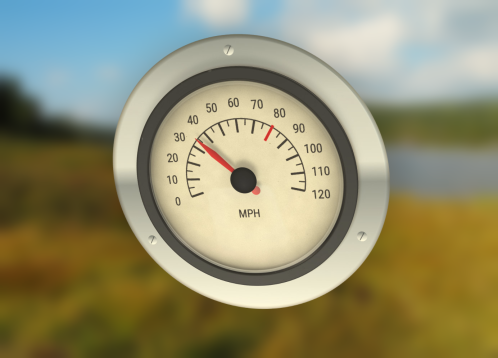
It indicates 35 mph
